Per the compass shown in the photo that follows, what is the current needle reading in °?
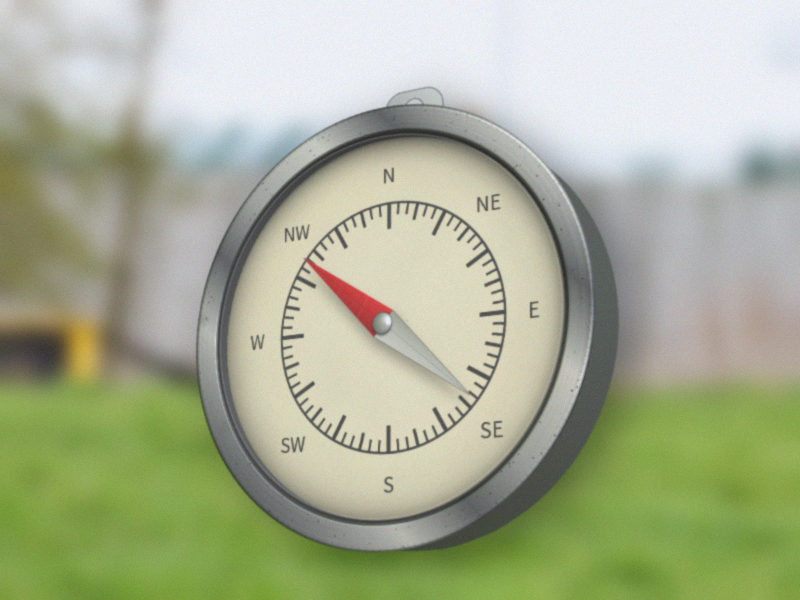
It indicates 310 °
